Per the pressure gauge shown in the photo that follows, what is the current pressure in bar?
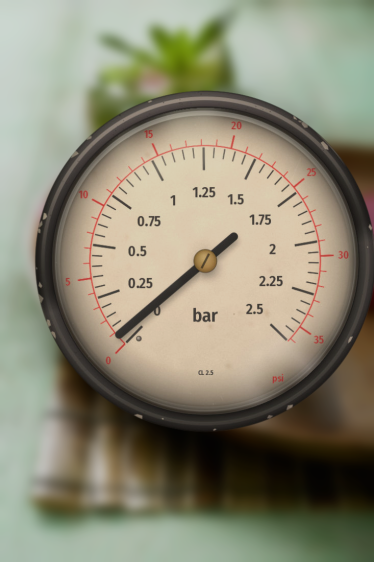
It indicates 0.05 bar
